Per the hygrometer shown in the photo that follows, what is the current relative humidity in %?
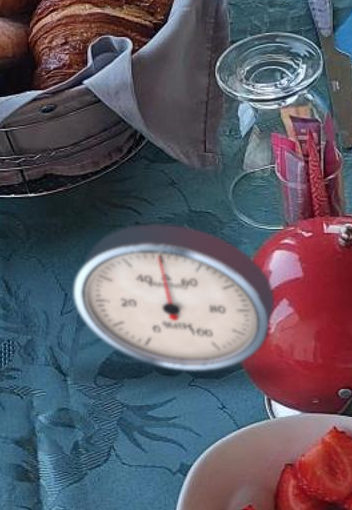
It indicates 50 %
